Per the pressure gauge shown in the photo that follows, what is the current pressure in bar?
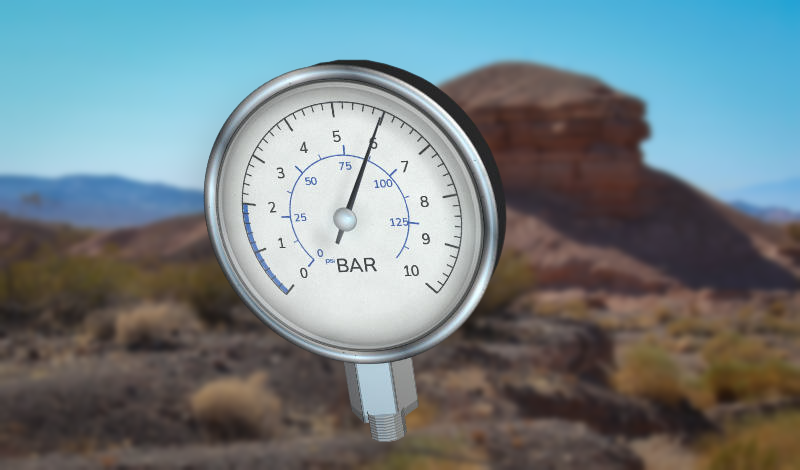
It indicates 6 bar
